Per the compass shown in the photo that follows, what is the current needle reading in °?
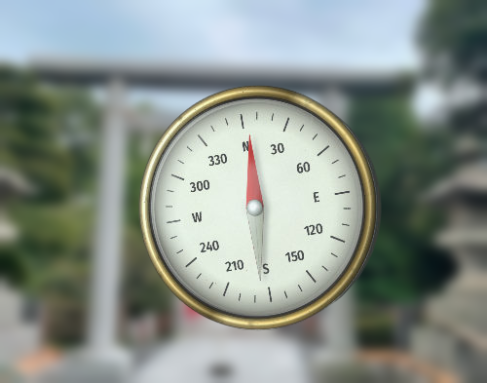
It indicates 5 °
